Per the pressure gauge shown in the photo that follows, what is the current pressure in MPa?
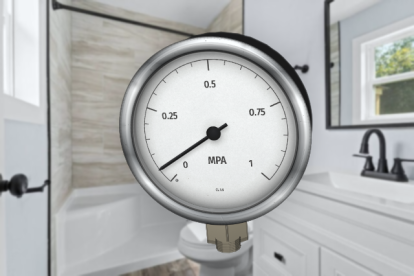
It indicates 0.05 MPa
